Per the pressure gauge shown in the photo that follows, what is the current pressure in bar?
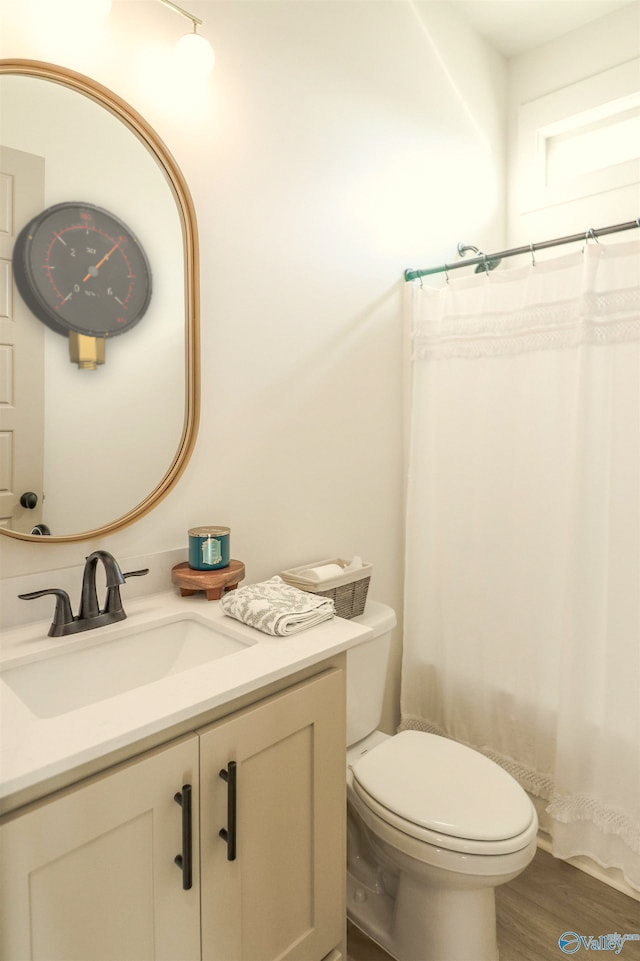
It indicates 4 bar
